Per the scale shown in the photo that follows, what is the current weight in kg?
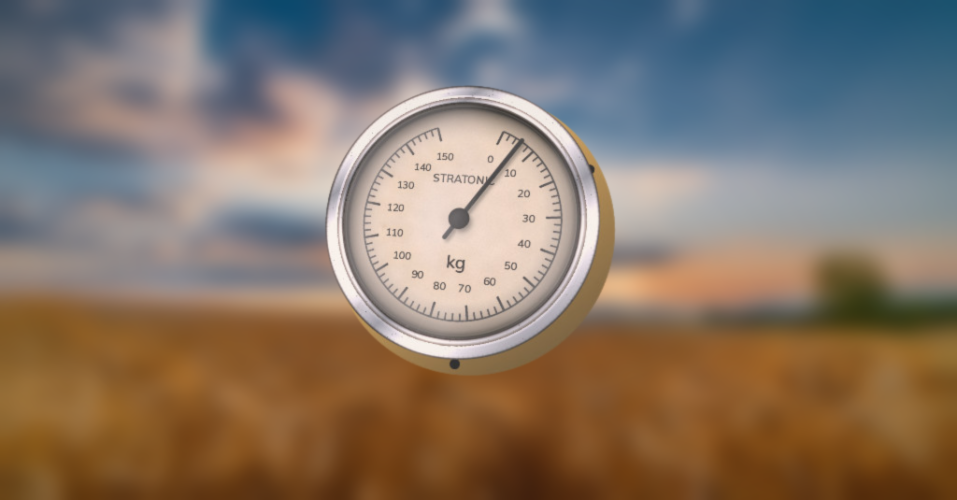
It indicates 6 kg
